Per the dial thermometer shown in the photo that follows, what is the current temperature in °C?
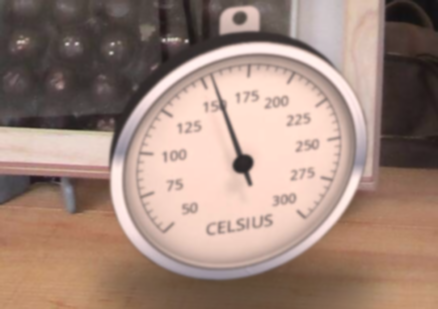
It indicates 155 °C
